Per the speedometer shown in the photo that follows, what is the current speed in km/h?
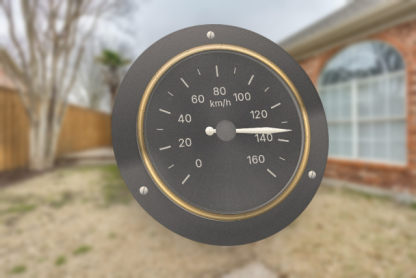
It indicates 135 km/h
